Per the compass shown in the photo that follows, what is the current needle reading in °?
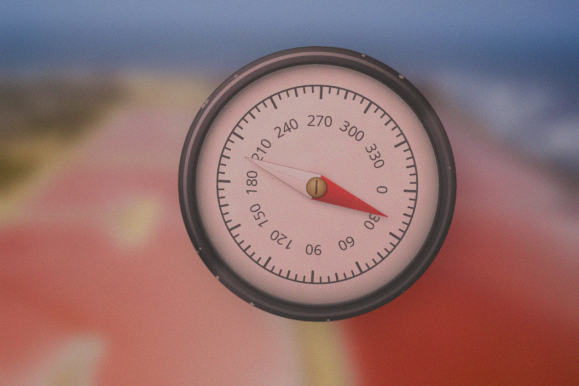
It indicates 20 °
